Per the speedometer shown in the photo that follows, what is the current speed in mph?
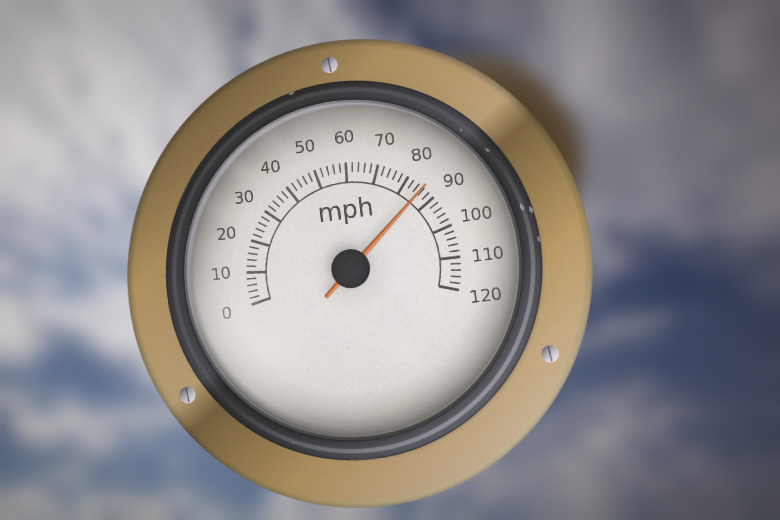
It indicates 86 mph
